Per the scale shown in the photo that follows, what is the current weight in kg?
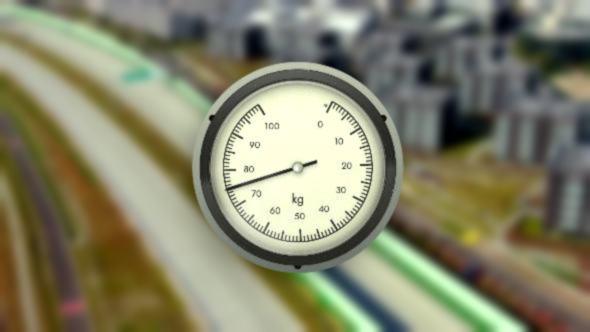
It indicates 75 kg
